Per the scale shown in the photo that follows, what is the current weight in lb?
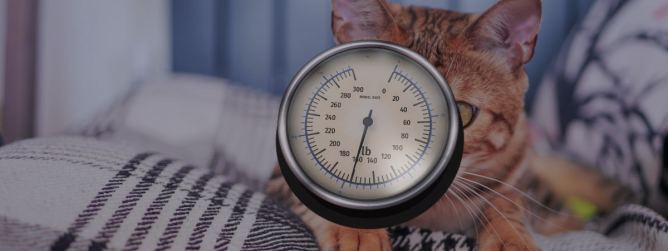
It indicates 160 lb
